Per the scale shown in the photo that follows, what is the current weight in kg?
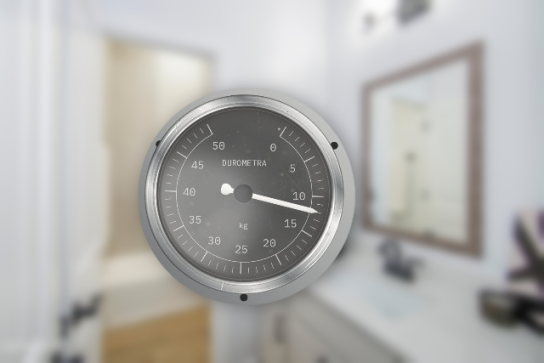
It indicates 12 kg
